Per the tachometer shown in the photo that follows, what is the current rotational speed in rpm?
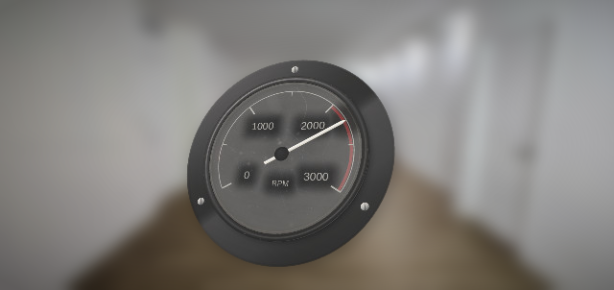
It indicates 2250 rpm
